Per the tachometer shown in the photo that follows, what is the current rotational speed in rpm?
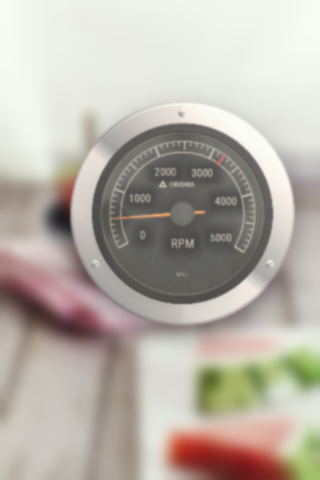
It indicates 500 rpm
